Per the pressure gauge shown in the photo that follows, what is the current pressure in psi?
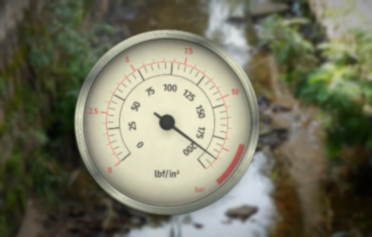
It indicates 190 psi
